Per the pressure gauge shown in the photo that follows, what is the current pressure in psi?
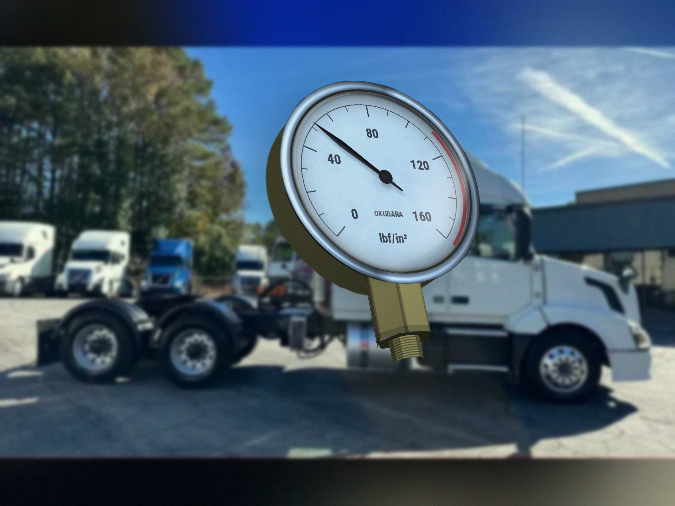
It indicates 50 psi
